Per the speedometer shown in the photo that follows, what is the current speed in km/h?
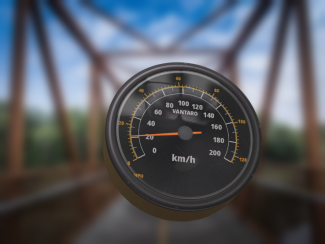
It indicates 20 km/h
